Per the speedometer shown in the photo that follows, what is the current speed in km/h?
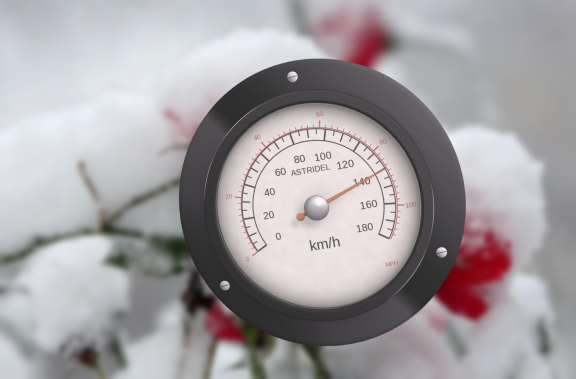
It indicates 140 km/h
